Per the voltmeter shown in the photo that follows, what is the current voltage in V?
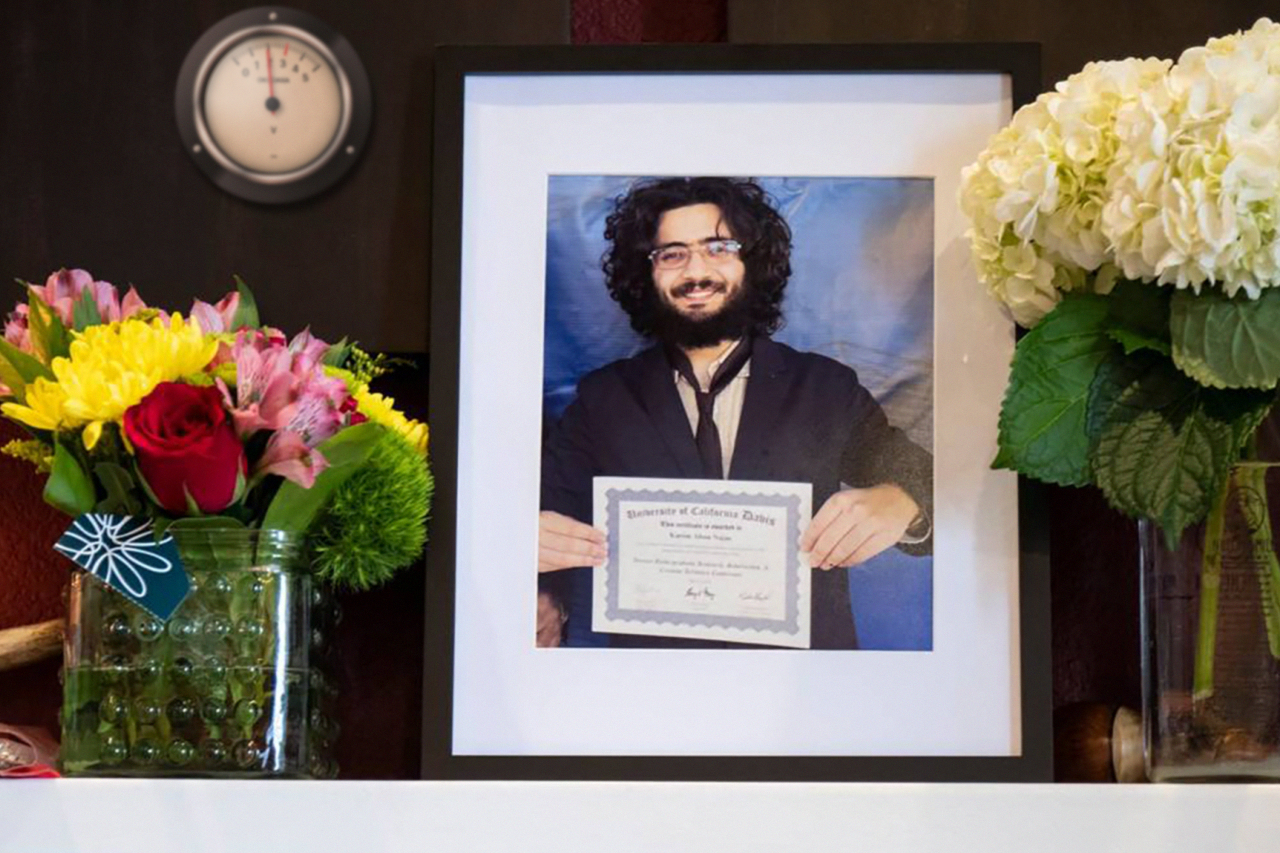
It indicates 2 V
